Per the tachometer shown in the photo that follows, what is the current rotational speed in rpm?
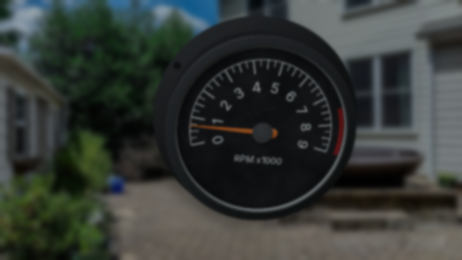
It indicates 750 rpm
